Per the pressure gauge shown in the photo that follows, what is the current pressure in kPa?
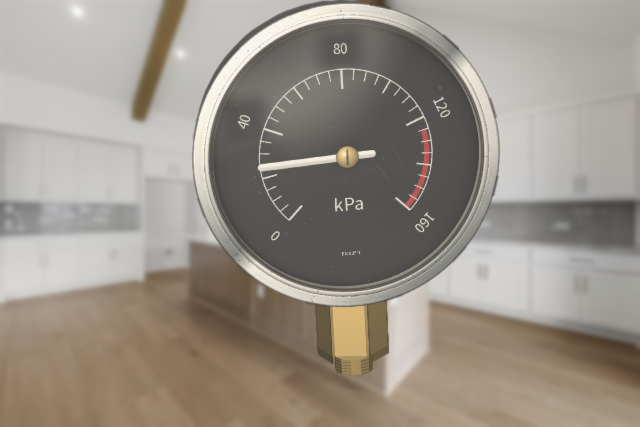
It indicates 25 kPa
